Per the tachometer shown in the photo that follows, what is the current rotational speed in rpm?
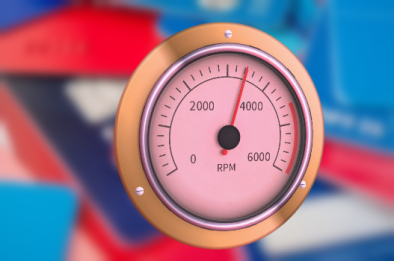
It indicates 3400 rpm
